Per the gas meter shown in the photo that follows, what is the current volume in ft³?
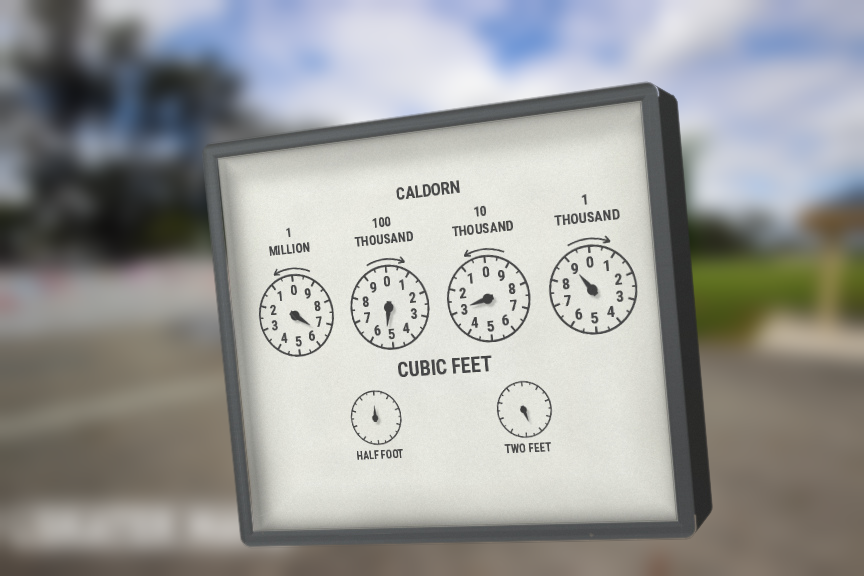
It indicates 652900 ft³
